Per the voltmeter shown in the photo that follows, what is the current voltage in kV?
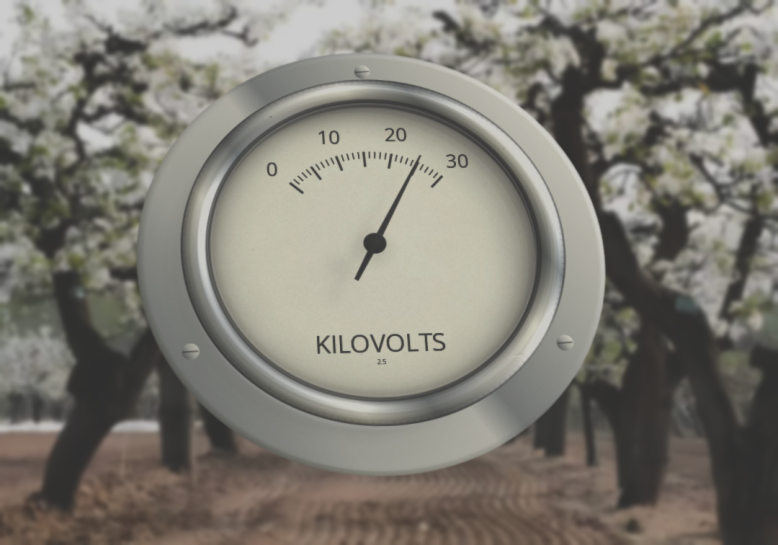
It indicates 25 kV
